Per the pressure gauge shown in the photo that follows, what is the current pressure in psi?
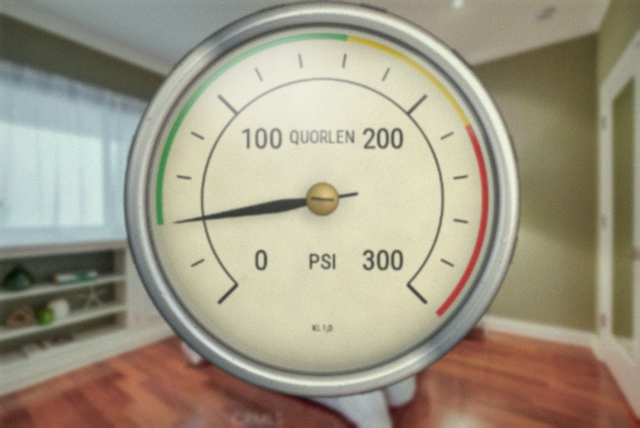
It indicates 40 psi
